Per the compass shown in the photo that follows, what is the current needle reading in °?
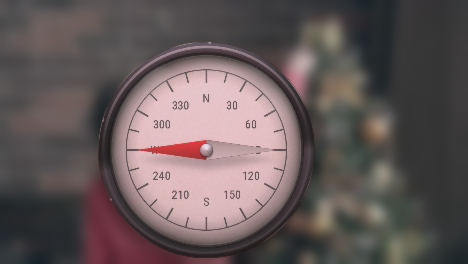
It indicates 270 °
